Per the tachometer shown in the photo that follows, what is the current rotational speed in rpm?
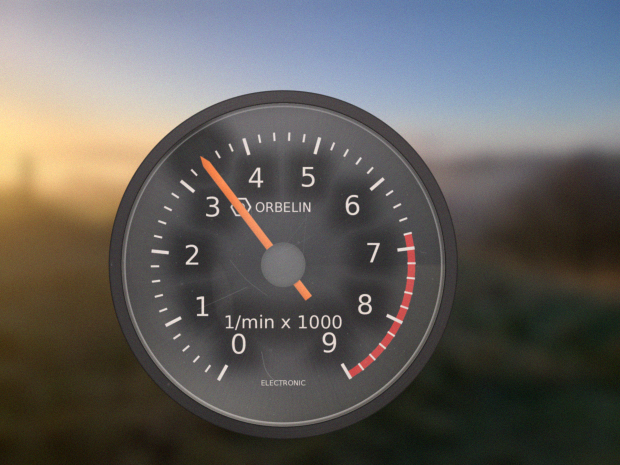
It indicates 3400 rpm
